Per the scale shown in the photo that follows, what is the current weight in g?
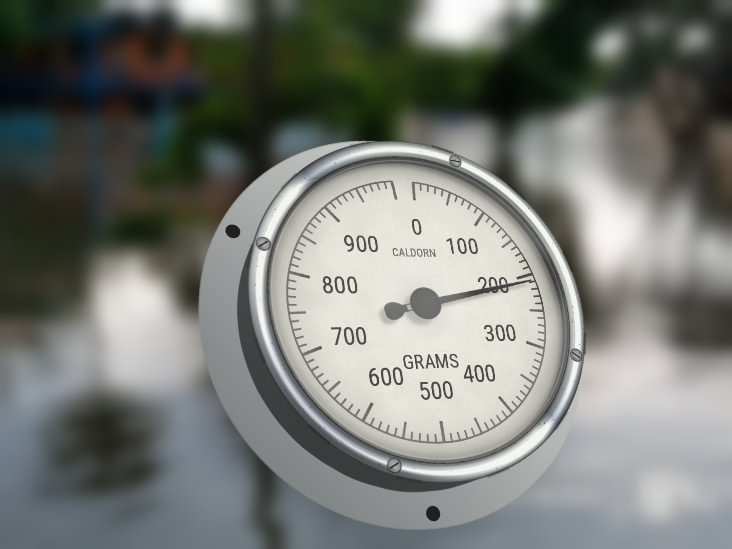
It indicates 210 g
